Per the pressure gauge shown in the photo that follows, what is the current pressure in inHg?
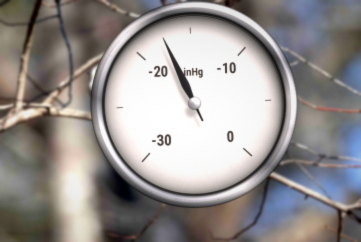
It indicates -17.5 inHg
